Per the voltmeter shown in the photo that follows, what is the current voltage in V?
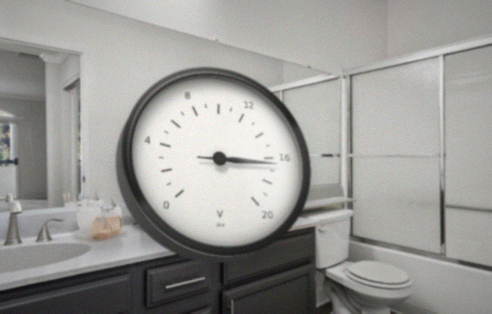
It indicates 16.5 V
